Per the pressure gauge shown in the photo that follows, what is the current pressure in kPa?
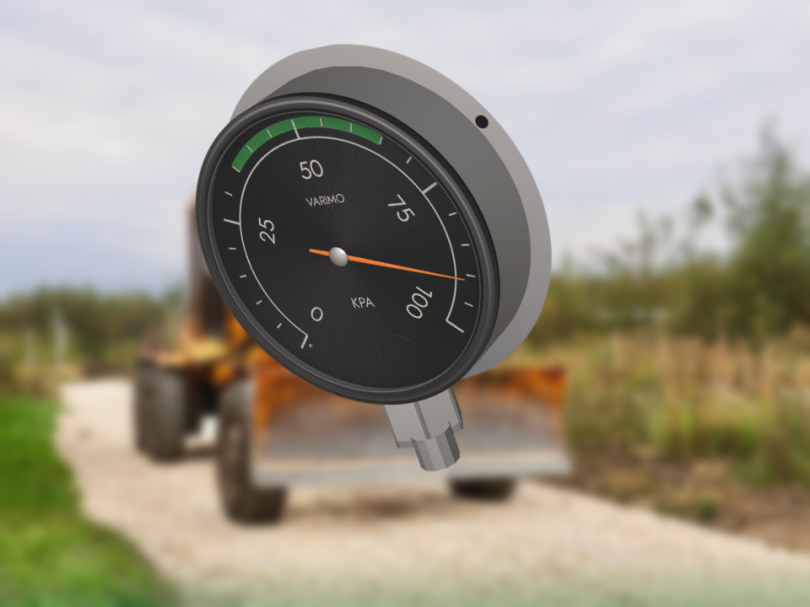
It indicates 90 kPa
